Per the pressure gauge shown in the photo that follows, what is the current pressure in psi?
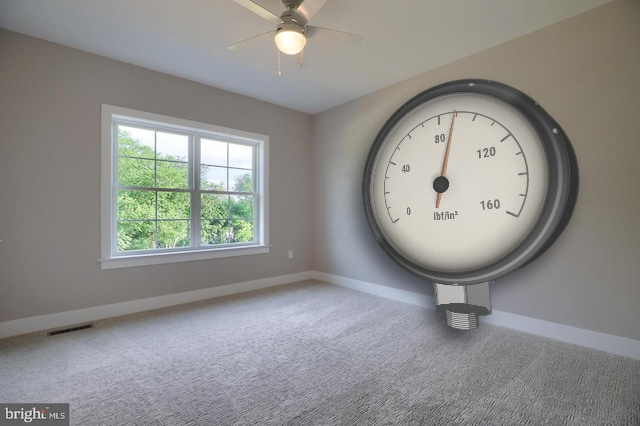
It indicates 90 psi
